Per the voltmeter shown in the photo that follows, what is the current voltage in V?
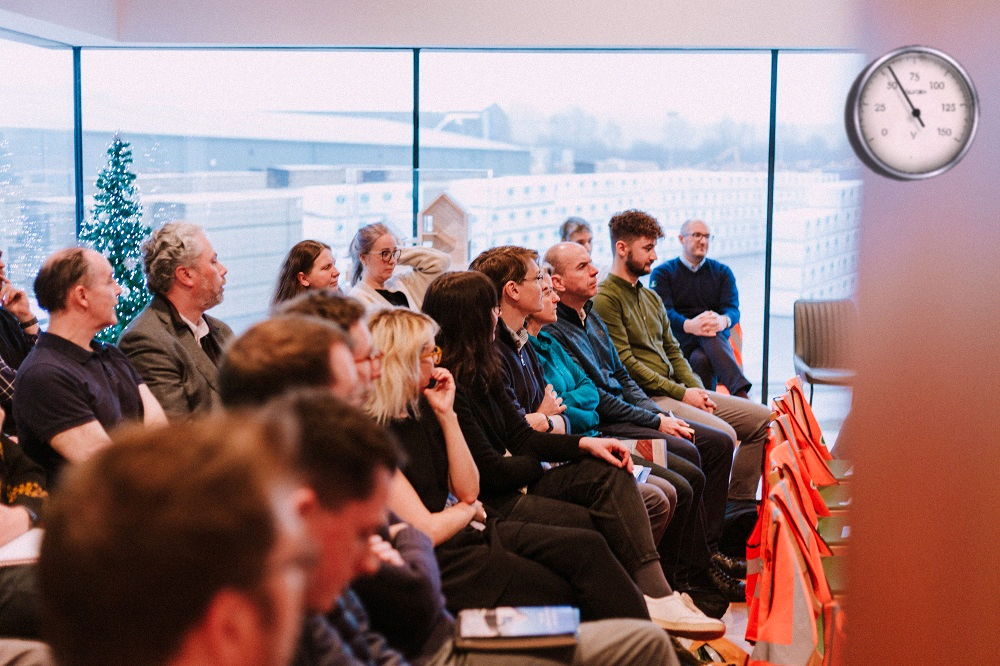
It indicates 55 V
